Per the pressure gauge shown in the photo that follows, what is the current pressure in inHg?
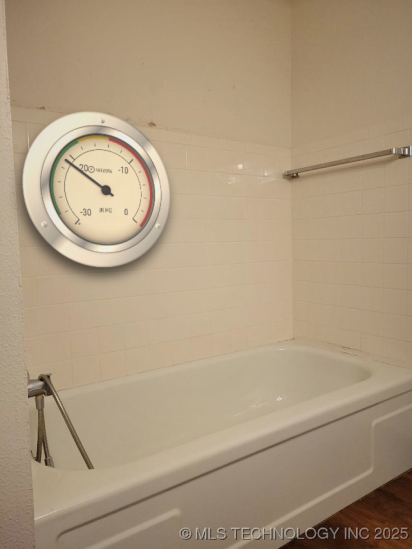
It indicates -21 inHg
